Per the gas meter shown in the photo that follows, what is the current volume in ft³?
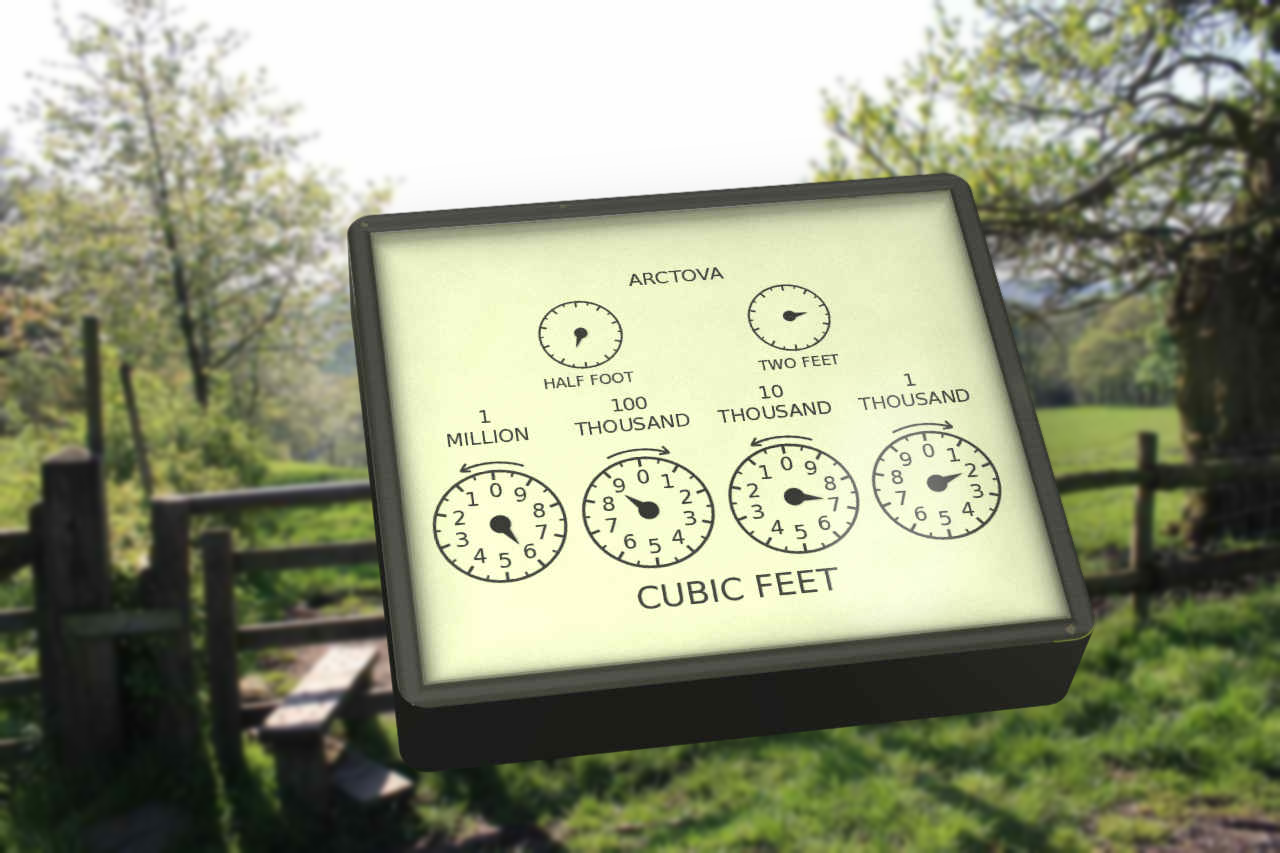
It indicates 587200 ft³
